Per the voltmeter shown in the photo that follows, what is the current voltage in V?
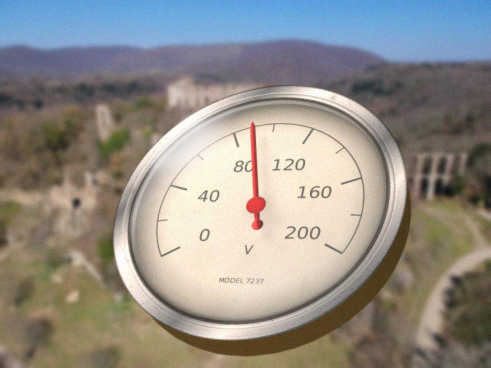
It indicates 90 V
